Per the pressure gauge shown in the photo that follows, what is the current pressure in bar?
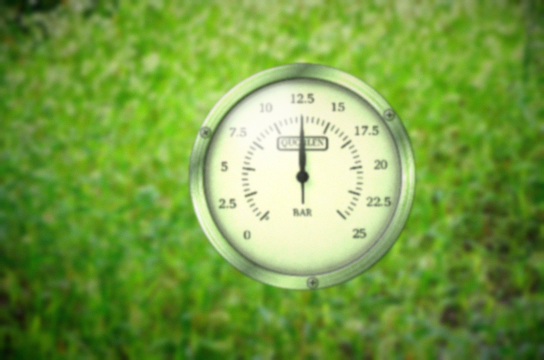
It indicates 12.5 bar
